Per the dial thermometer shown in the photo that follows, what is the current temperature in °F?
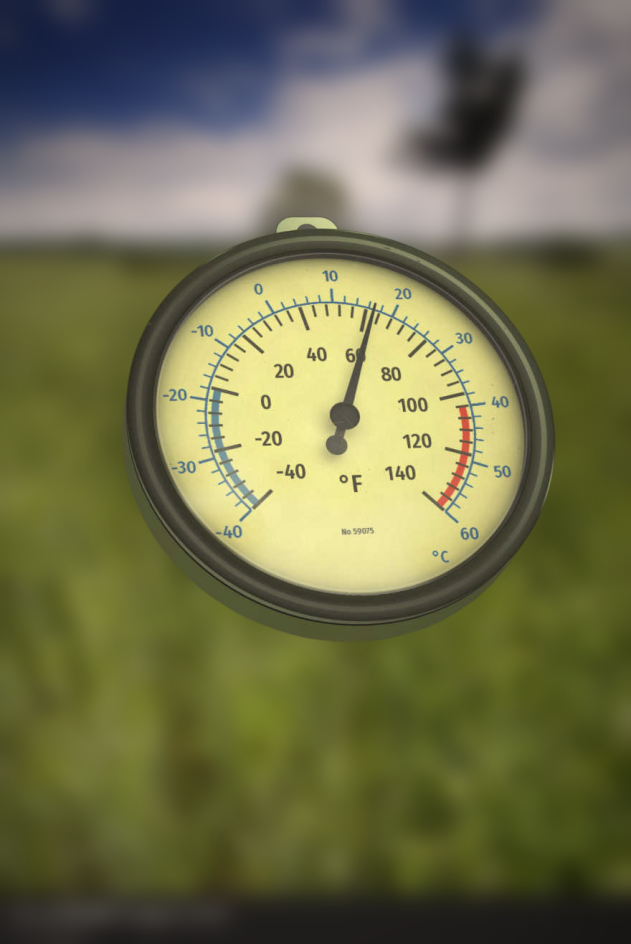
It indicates 62 °F
